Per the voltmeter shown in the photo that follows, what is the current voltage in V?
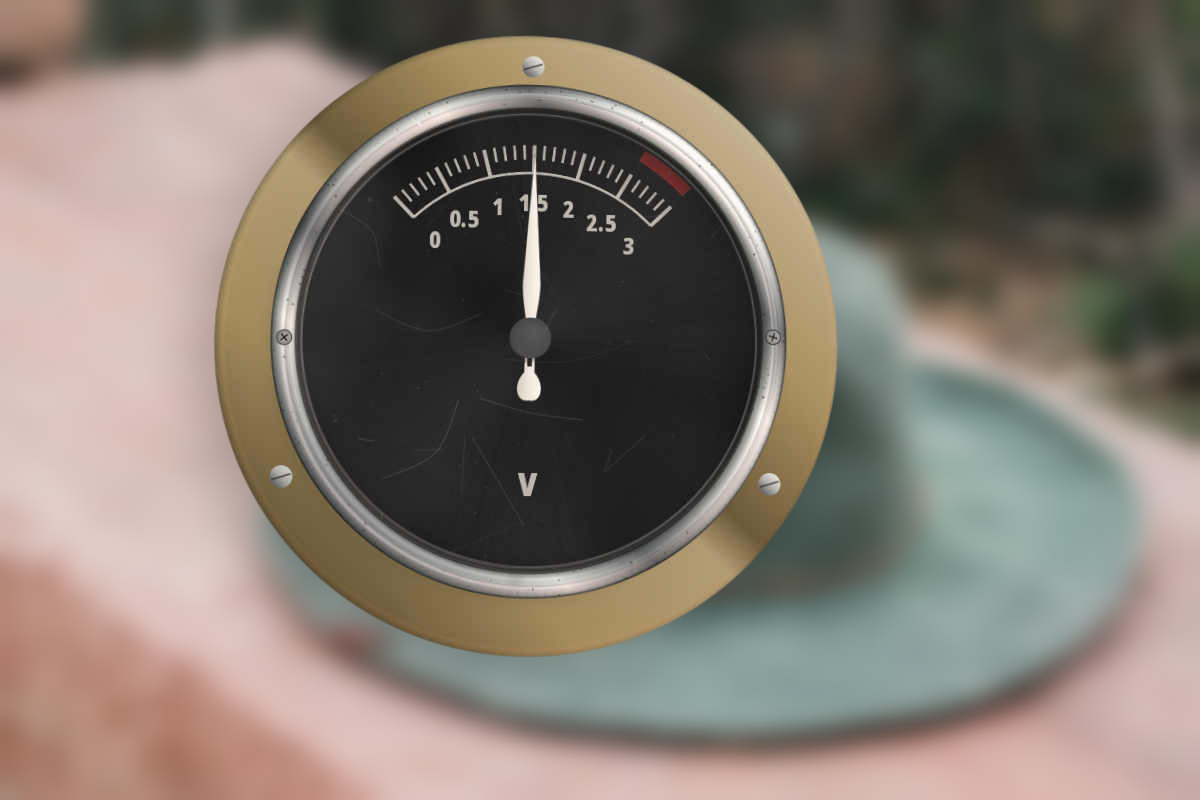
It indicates 1.5 V
